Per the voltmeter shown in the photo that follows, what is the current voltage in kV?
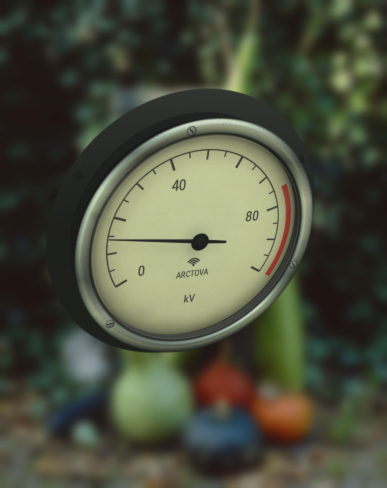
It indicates 15 kV
